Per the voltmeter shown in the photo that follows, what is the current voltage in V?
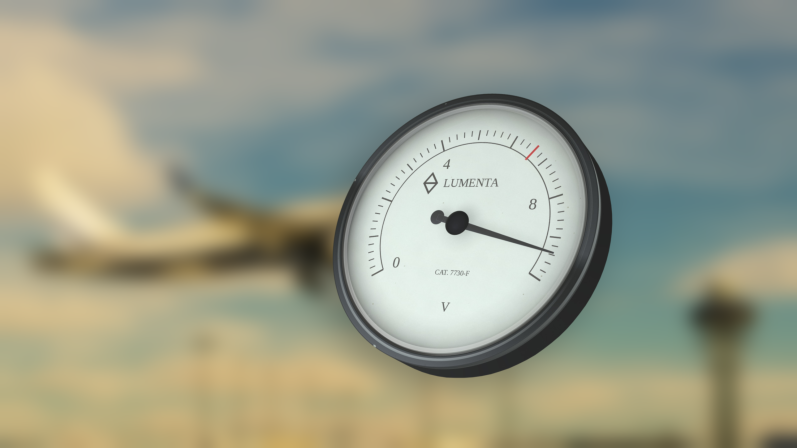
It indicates 9.4 V
